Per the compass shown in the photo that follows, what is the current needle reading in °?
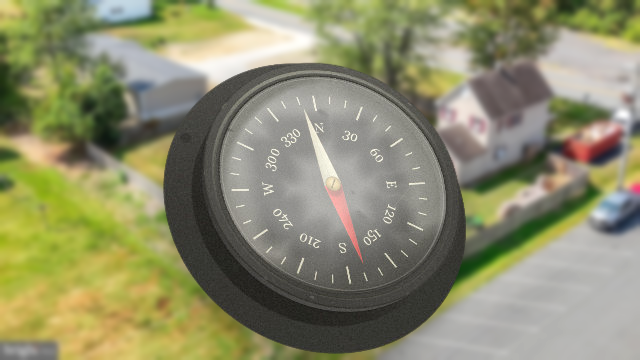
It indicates 170 °
